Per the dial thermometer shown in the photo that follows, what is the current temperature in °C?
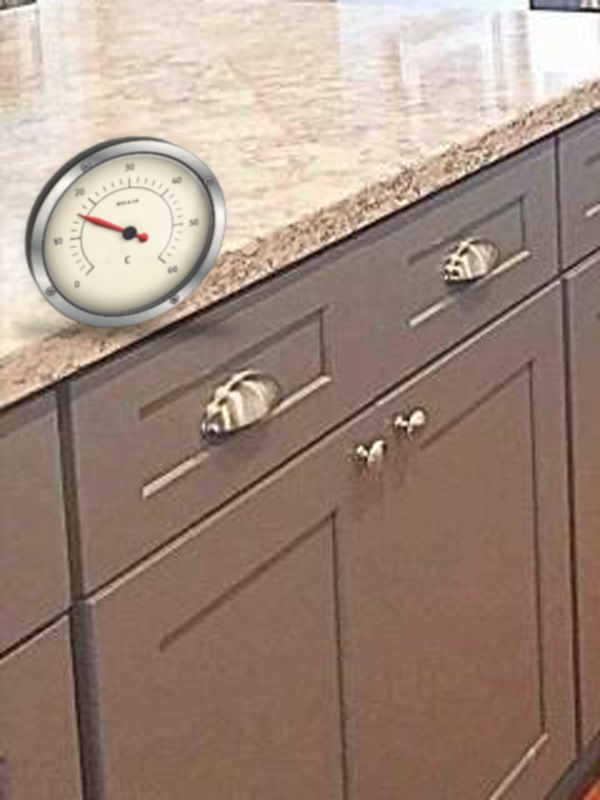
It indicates 16 °C
